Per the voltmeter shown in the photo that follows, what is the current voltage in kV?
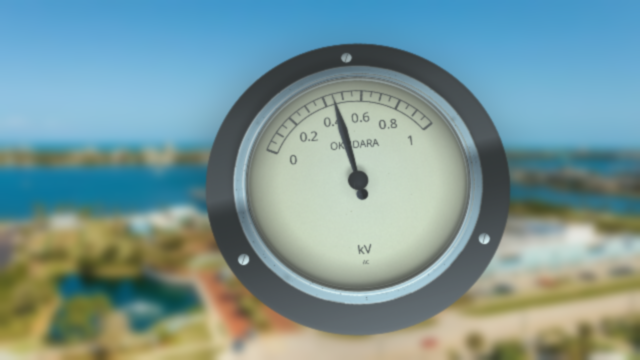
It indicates 0.45 kV
